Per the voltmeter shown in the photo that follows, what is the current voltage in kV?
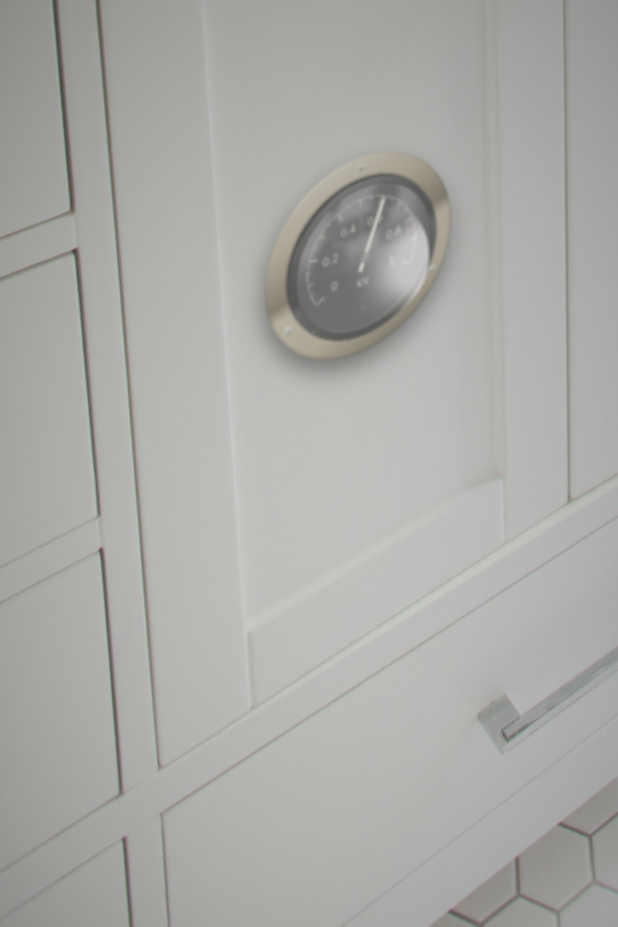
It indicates 0.6 kV
